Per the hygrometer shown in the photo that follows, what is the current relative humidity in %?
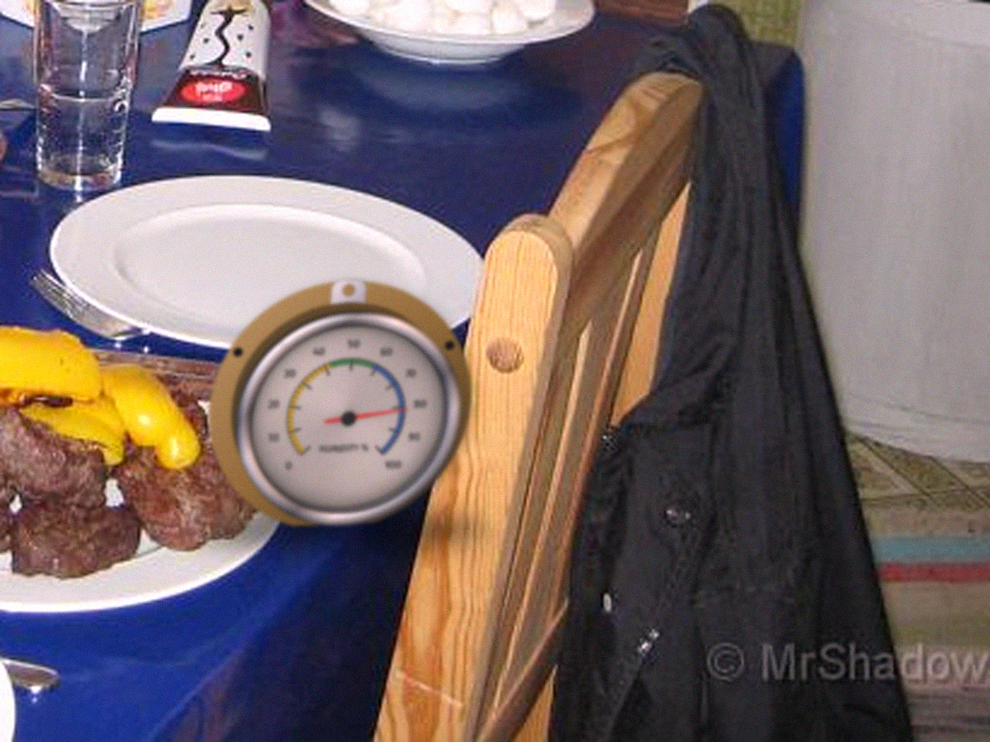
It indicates 80 %
